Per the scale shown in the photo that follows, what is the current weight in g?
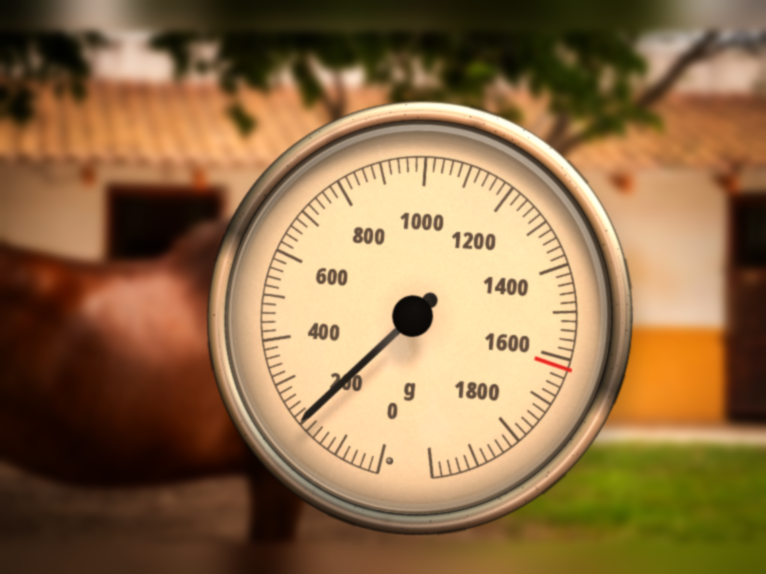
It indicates 200 g
